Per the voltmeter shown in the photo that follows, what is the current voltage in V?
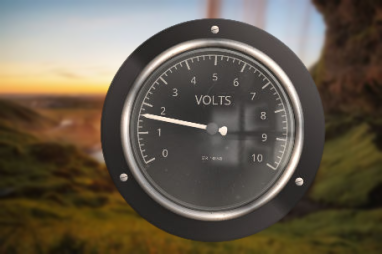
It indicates 1.6 V
